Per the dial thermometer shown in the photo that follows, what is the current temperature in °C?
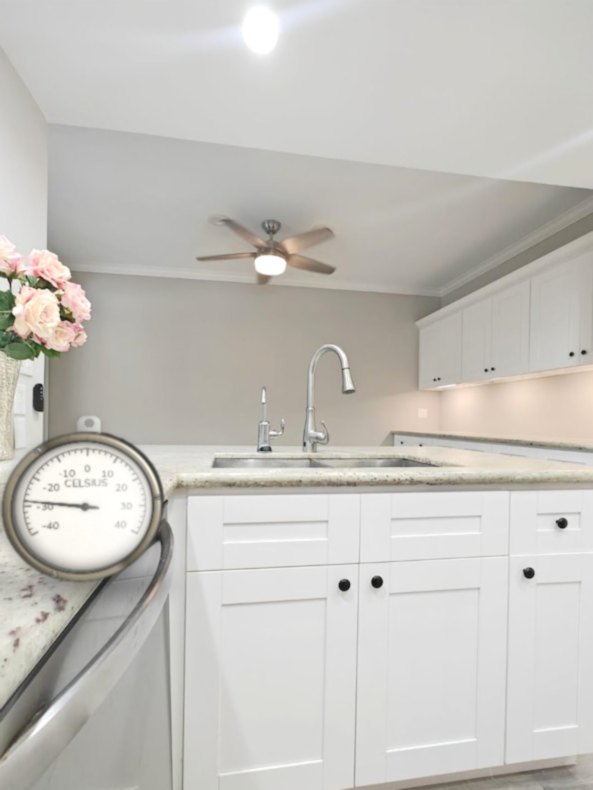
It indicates -28 °C
